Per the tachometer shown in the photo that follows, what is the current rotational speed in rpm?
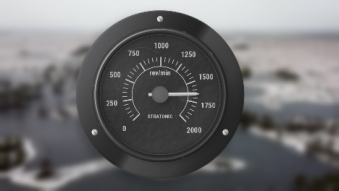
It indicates 1650 rpm
